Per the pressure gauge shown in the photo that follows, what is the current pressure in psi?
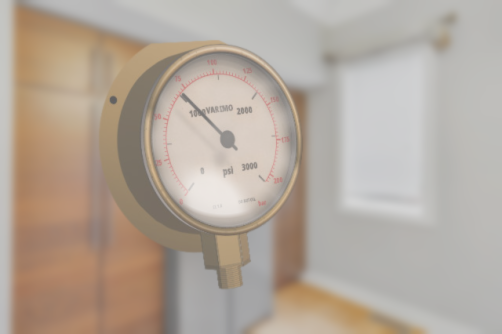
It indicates 1000 psi
